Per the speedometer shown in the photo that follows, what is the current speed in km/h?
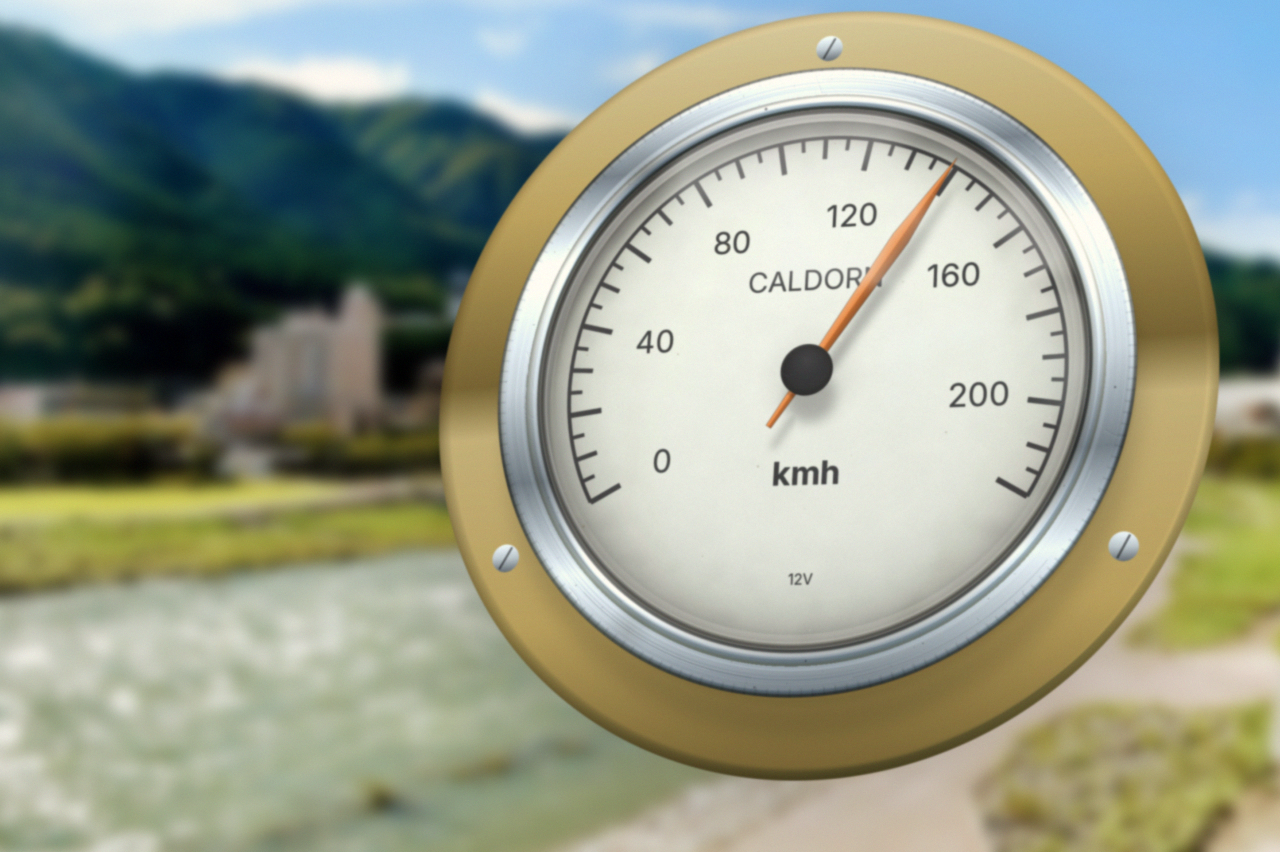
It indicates 140 km/h
